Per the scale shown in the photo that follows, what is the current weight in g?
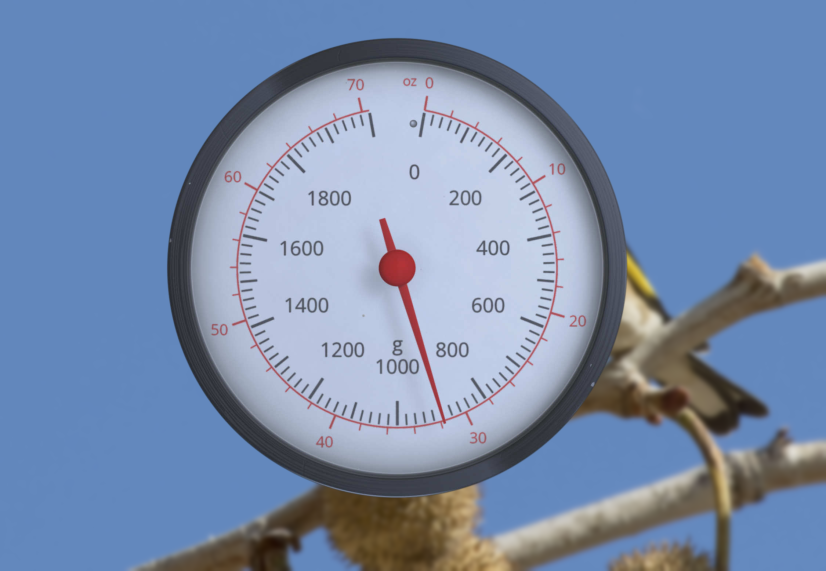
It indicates 900 g
